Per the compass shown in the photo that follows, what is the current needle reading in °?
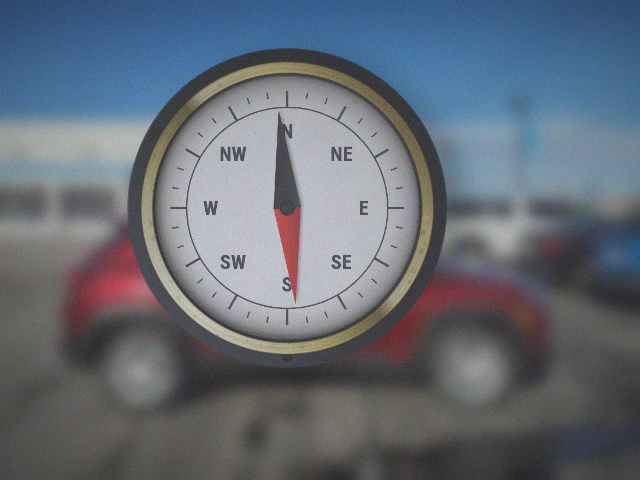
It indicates 175 °
